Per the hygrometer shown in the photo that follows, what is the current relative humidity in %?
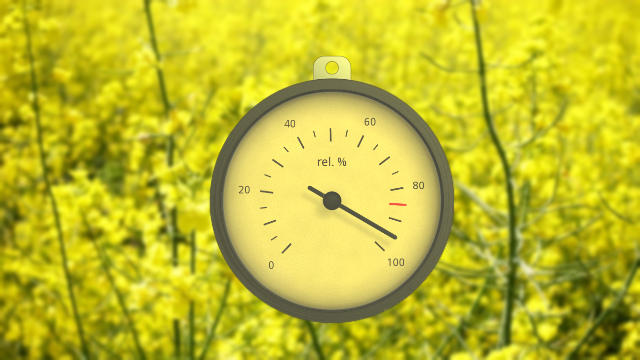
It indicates 95 %
